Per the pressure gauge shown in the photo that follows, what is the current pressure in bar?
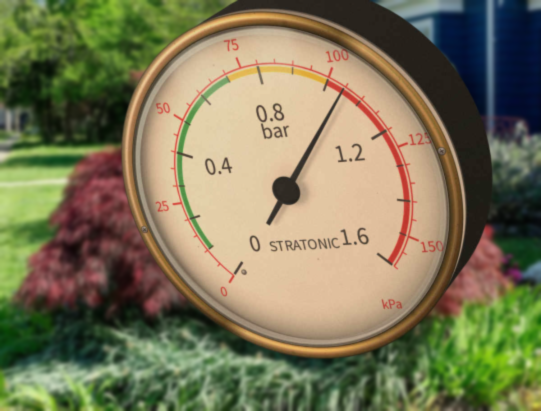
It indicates 1.05 bar
